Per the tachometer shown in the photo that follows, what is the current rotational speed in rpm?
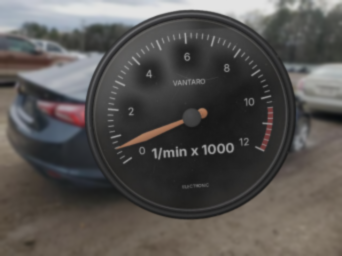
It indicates 600 rpm
